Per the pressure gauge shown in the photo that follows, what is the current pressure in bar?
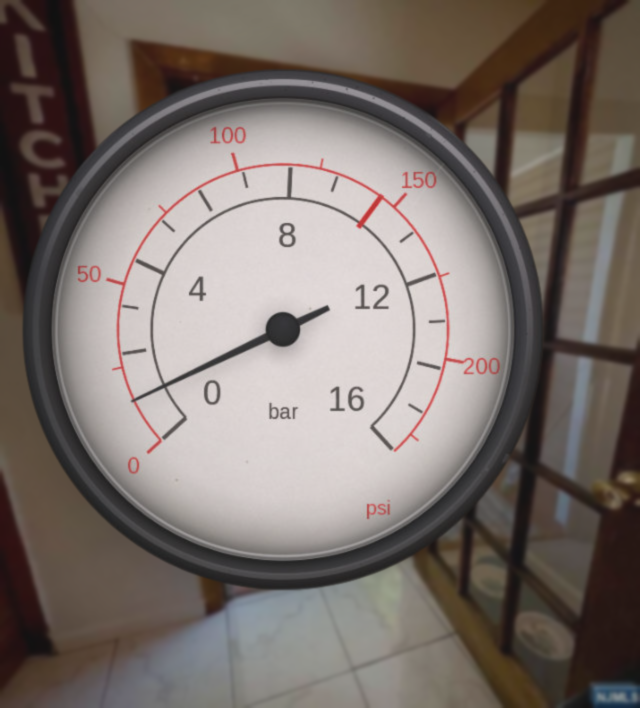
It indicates 1 bar
